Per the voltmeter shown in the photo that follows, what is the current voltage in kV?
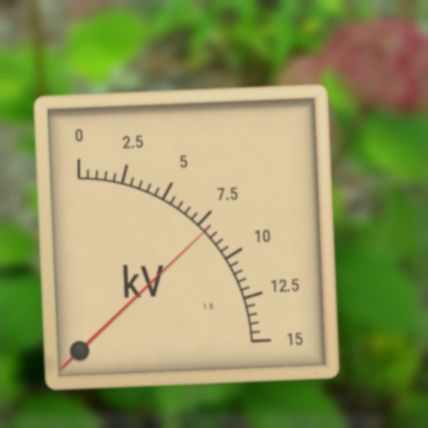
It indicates 8 kV
